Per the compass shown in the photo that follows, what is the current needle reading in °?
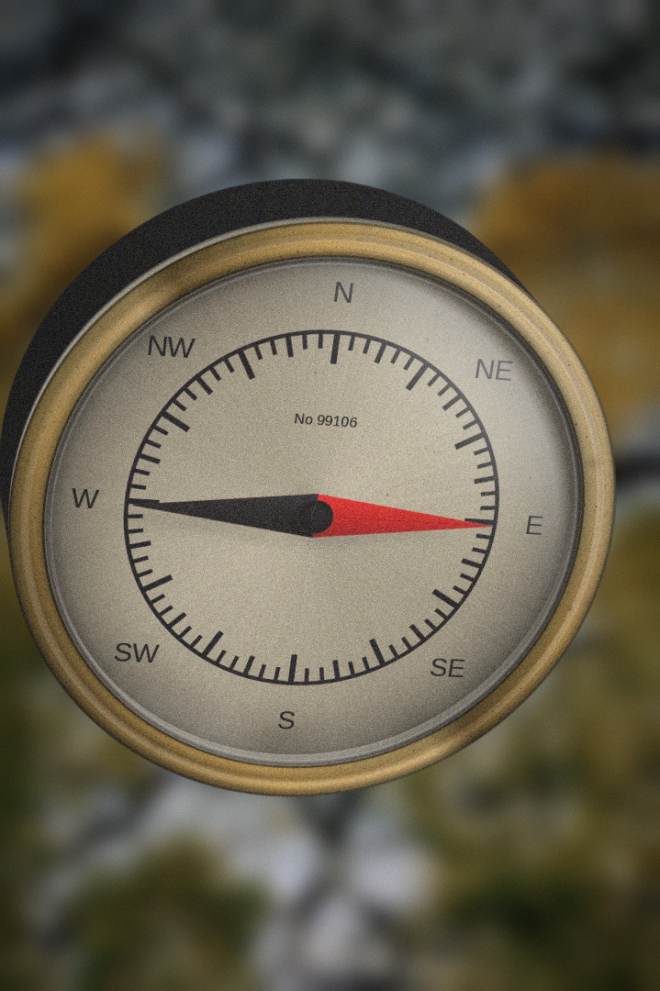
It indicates 90 °
